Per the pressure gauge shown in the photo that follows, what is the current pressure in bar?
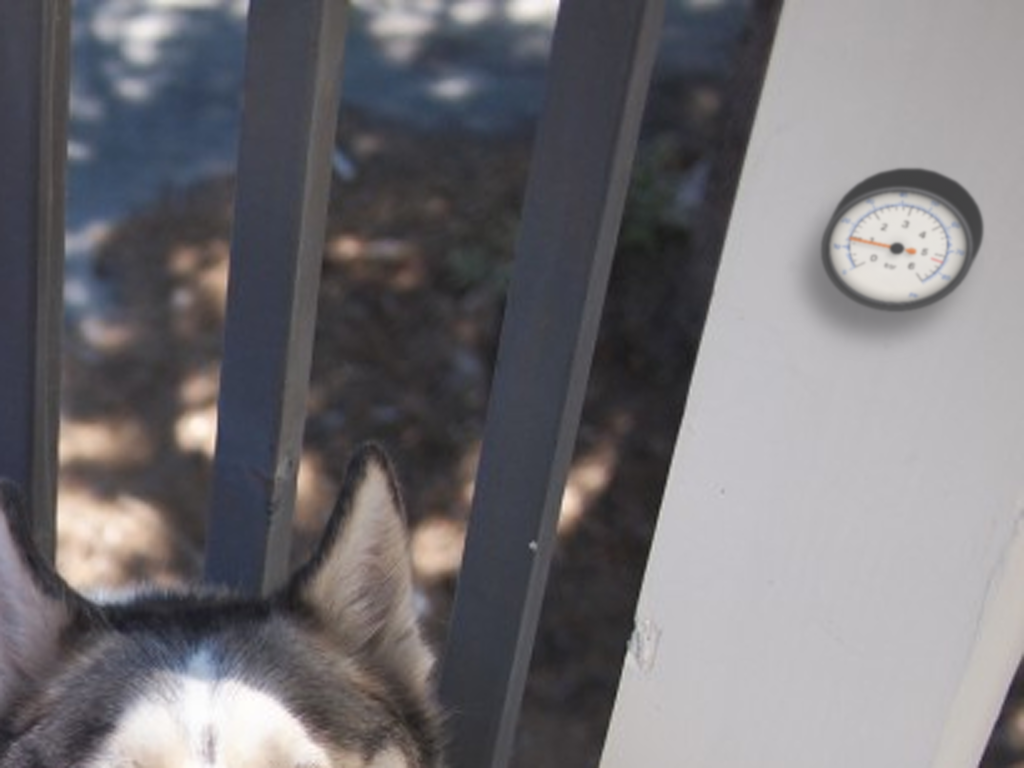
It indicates 1 bar
